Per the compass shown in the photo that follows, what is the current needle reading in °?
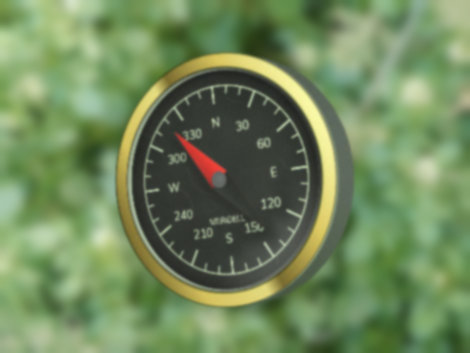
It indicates 320 °
